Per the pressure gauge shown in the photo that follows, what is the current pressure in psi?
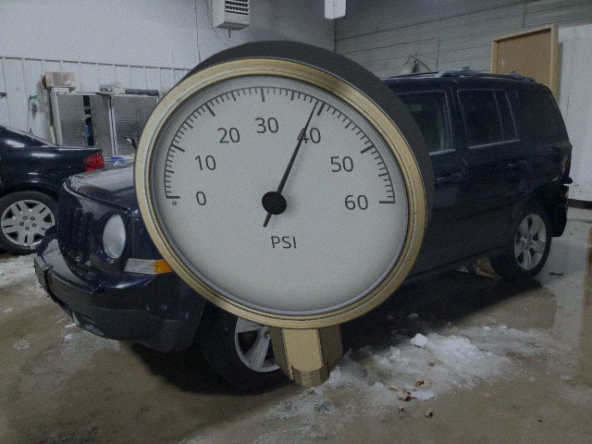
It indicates 39 psi
